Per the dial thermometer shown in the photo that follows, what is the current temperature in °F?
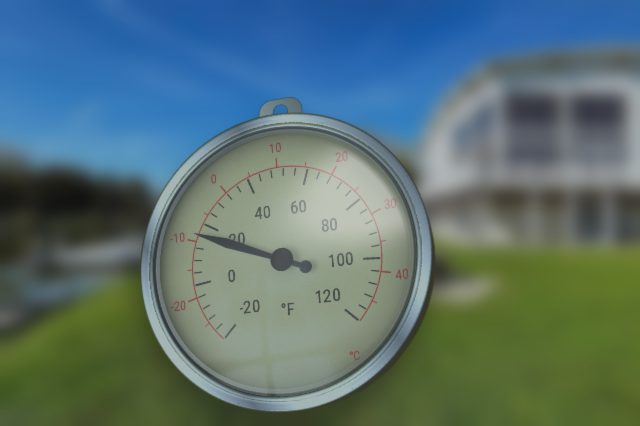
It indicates 16 °F
